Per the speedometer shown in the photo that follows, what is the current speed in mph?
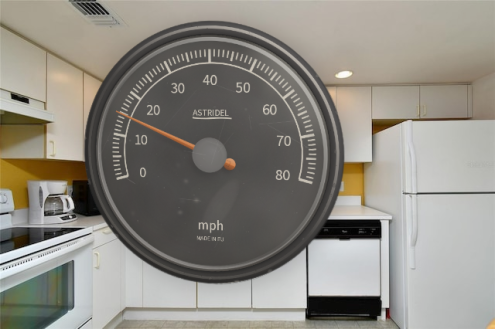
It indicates 15 mph
